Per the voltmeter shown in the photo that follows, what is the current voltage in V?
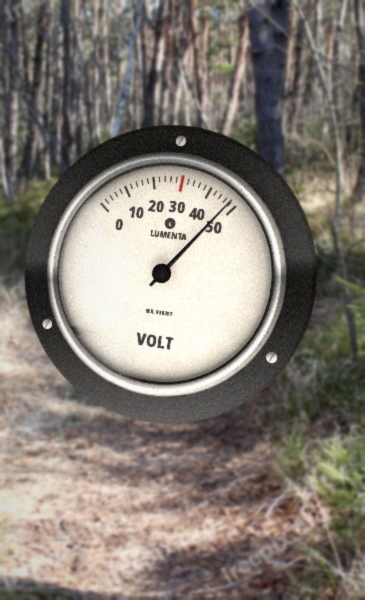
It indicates 48 V
